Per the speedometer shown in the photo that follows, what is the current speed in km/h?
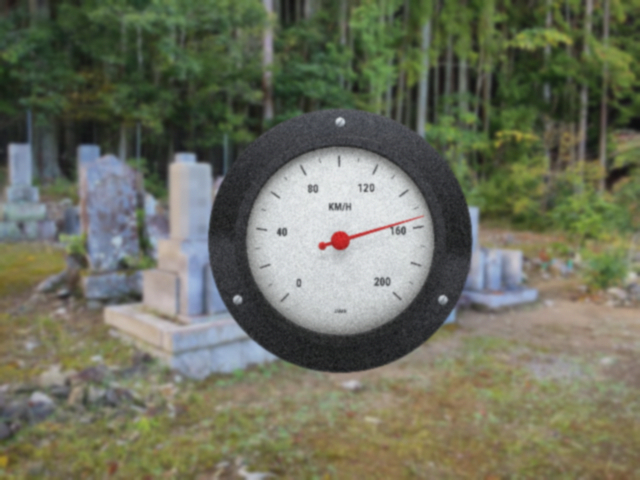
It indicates 155 km/h
